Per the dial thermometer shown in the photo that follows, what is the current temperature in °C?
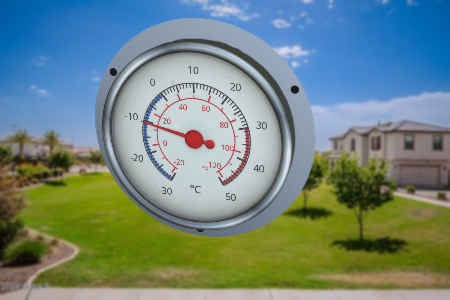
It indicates -10 °C
